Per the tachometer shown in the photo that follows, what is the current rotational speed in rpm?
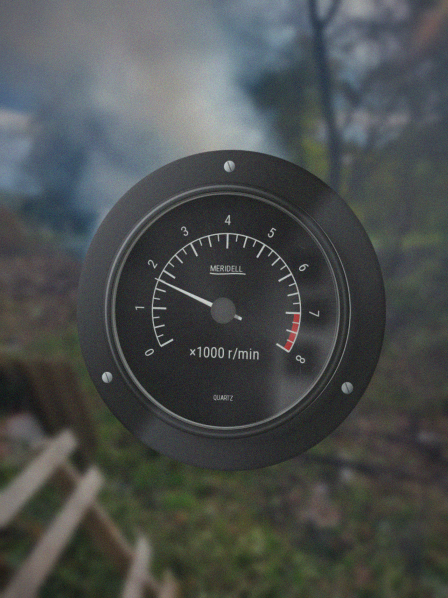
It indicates 1750 rpm
